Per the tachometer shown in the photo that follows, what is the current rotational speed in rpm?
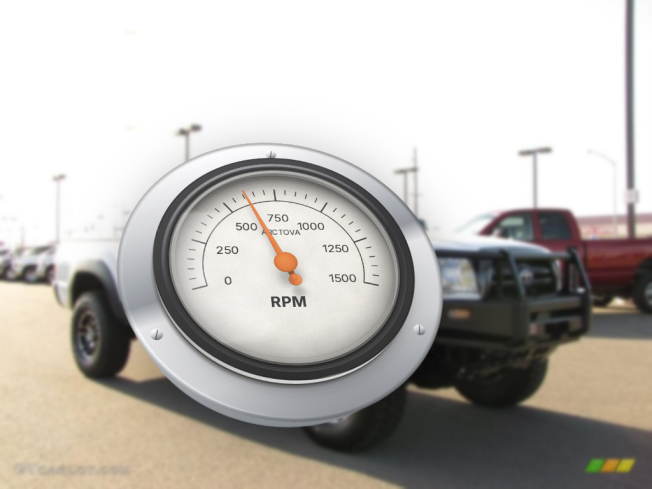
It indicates 600 rpm
